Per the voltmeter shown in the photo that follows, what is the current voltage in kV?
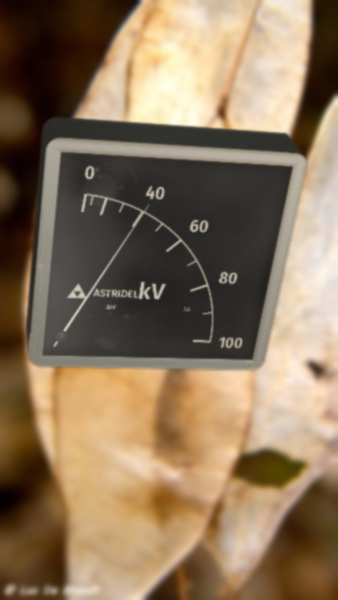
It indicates 40 kV
